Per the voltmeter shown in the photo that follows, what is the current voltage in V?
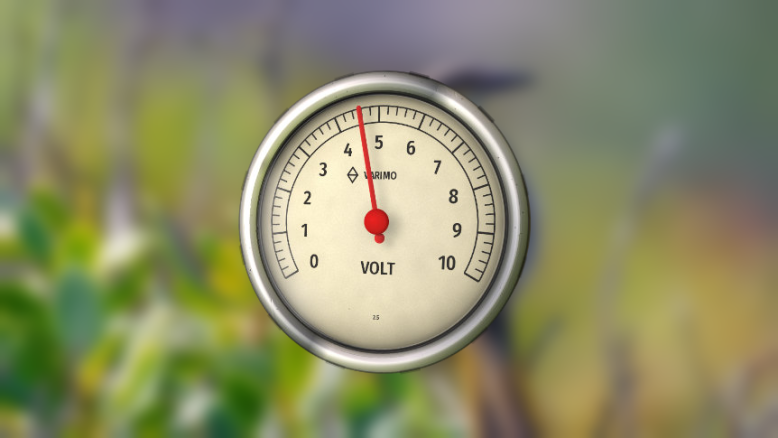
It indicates 4.6 V
